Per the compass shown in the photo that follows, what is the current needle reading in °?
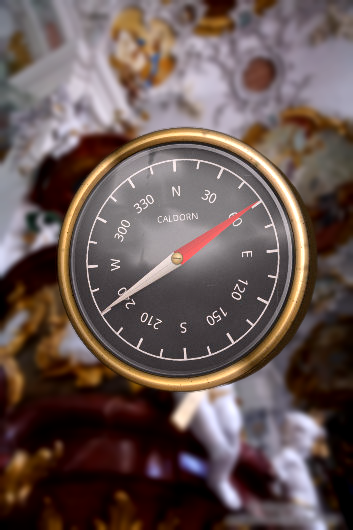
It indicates 60 °
